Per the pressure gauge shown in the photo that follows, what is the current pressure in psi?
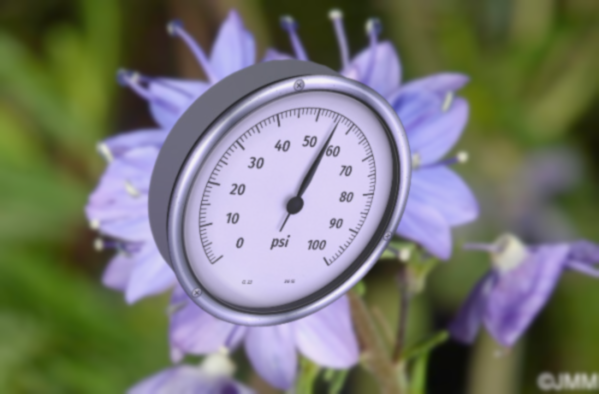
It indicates 55 psi
